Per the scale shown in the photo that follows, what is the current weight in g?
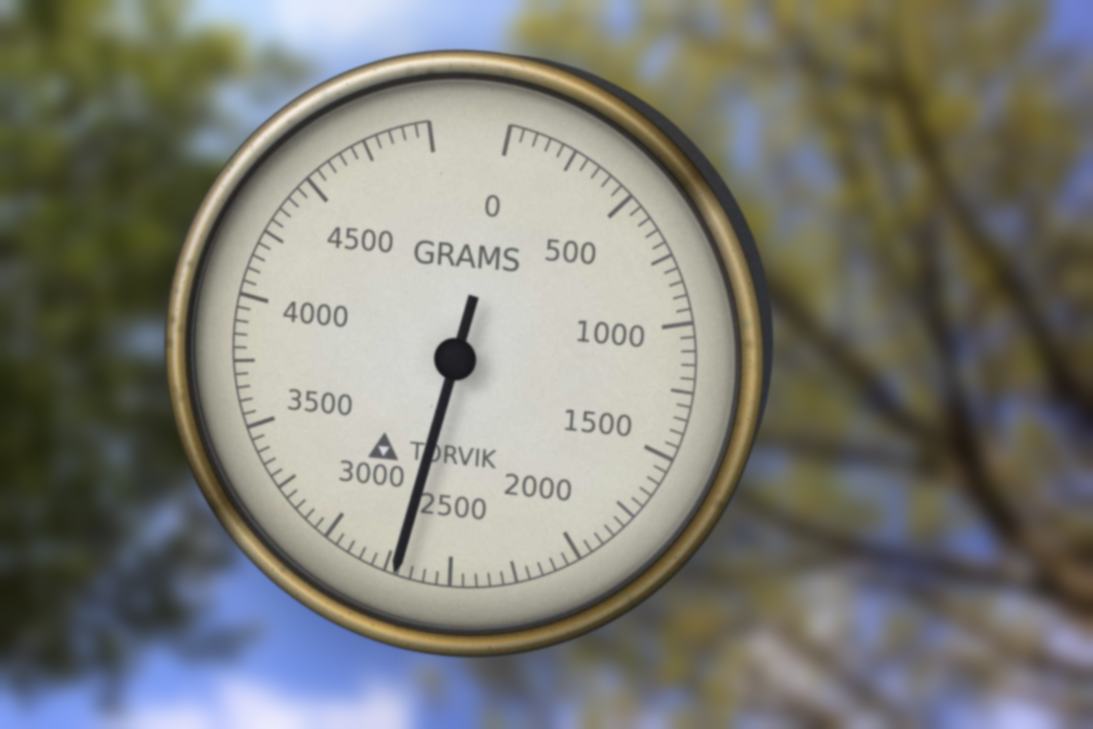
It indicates 2700 g
